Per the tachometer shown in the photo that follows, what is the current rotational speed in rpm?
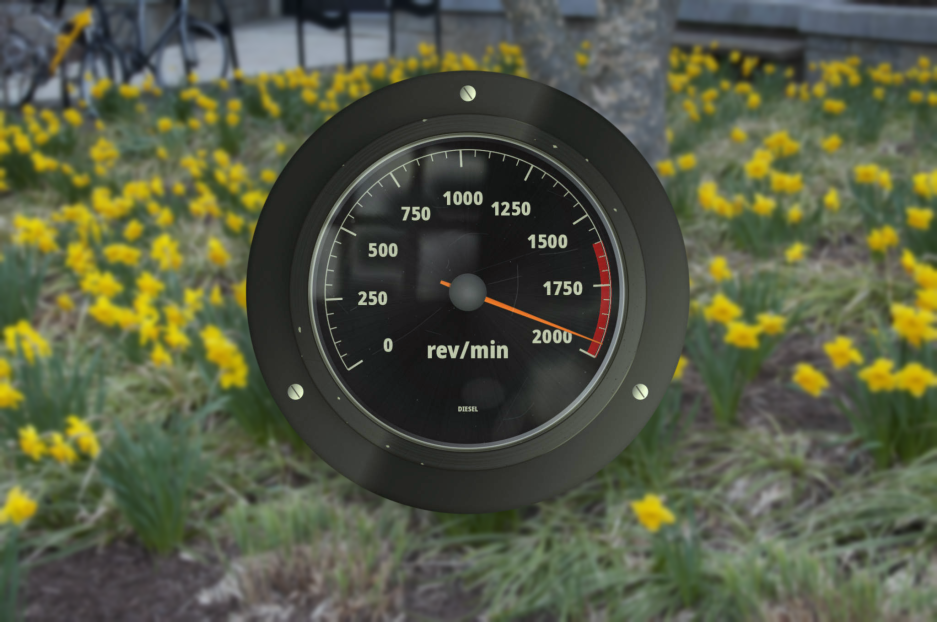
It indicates 1950 rpm
